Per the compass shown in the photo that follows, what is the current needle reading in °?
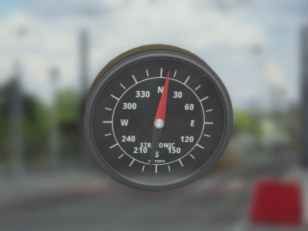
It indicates 7.5 °
